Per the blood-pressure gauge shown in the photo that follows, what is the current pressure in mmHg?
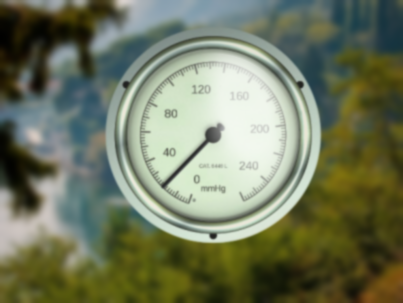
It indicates 20 mmHg
